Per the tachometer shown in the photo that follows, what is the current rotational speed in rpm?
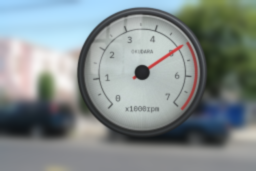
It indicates 5000 rpm
